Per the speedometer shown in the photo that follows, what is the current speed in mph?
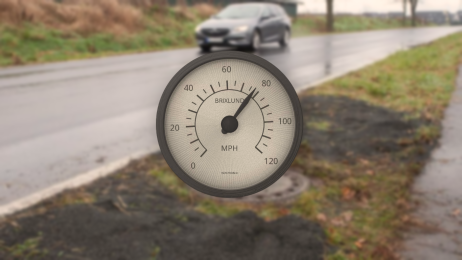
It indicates 77.5 mph
